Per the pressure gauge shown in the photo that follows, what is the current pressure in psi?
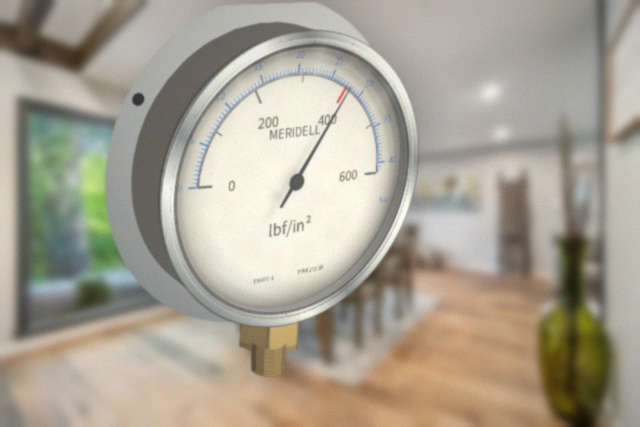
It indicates 400 psi
